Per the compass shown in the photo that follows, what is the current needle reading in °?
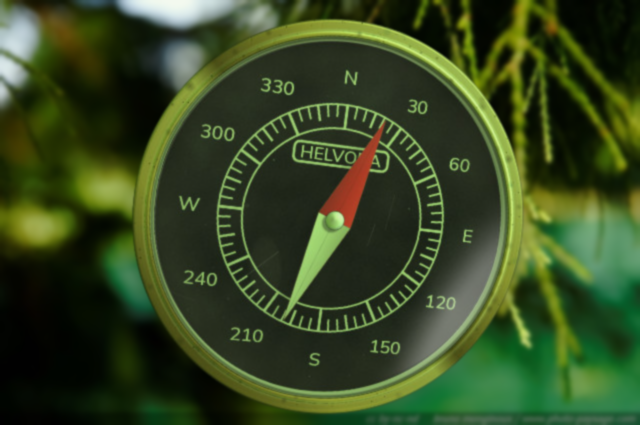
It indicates 20 °
